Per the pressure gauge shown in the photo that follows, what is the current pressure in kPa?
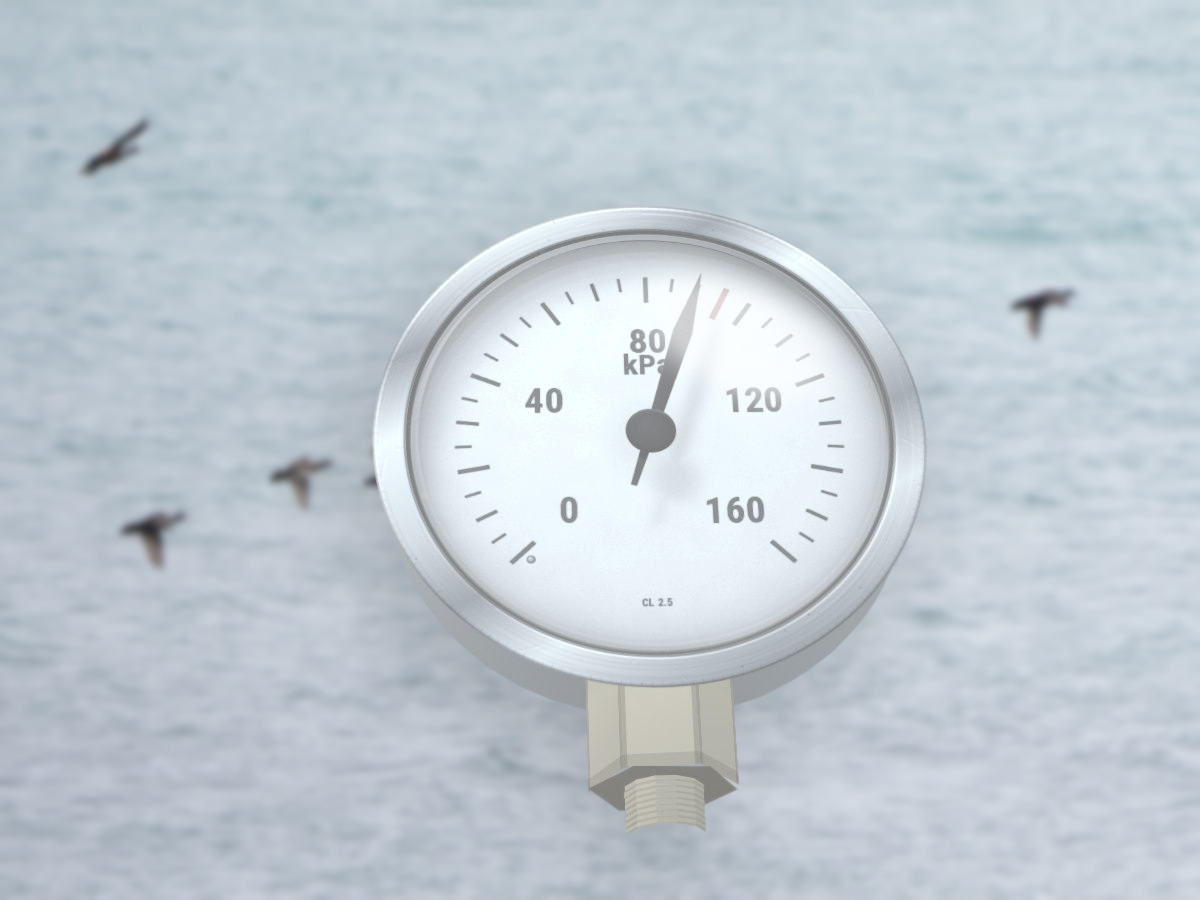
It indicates 90 kPa
